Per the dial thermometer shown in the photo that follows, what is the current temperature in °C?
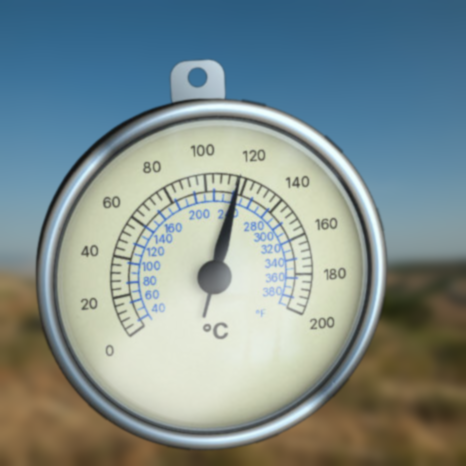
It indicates 116 °C
